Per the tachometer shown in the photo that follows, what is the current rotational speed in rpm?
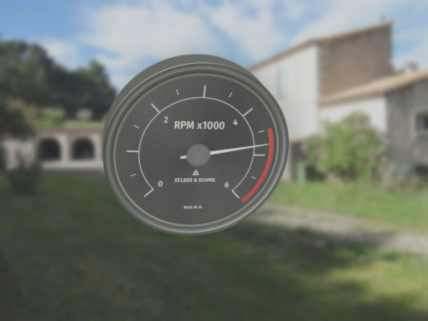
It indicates 4750 rpm
